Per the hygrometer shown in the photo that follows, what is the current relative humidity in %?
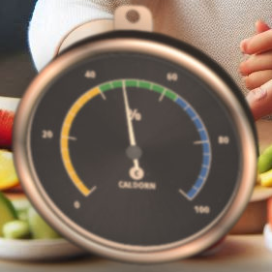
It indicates 48 %
